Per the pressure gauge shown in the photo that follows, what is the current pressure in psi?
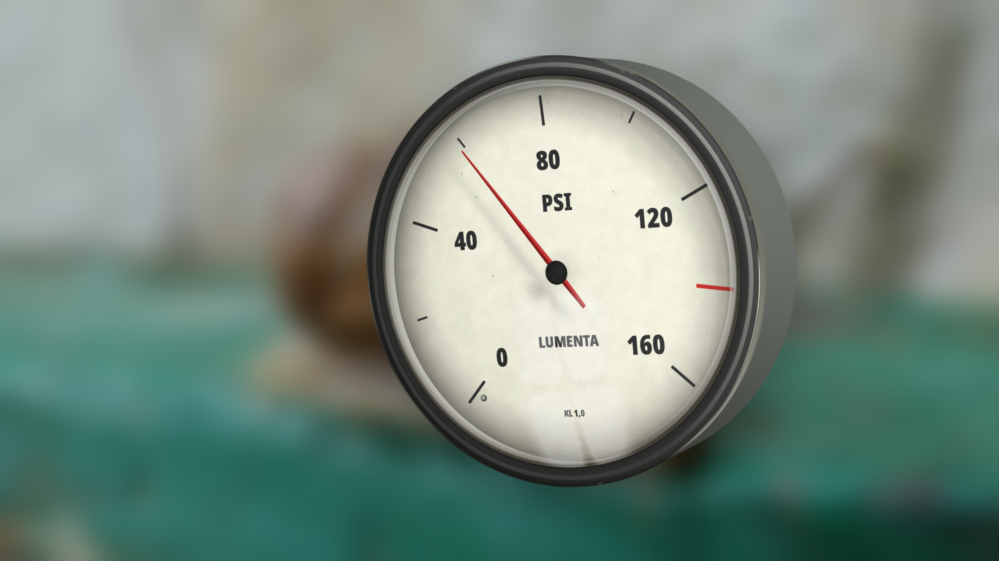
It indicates 60 psi
